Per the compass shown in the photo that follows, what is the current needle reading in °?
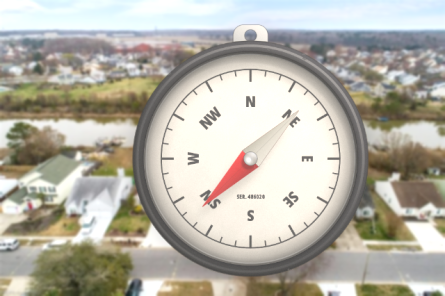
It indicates 225 °
